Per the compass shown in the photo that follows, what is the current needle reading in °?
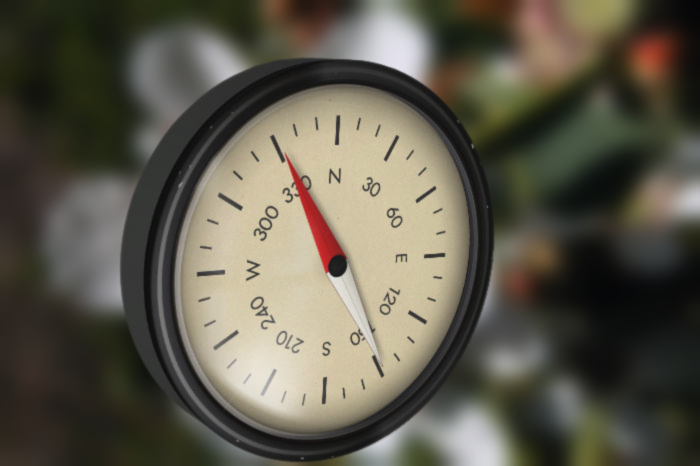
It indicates 330 °
